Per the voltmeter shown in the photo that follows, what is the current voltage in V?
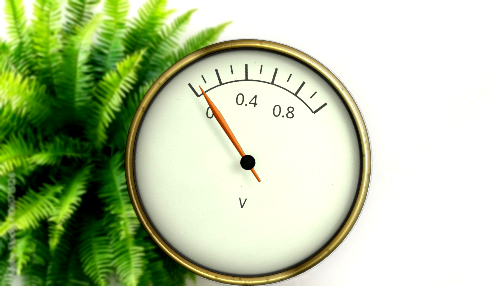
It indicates 0.05 V
